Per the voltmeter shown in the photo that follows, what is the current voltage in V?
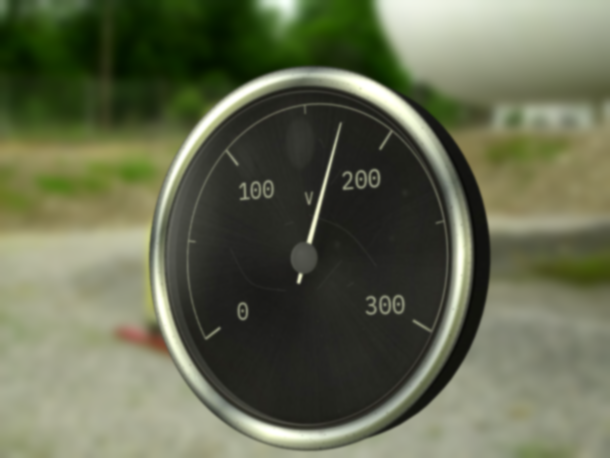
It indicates 175 V
